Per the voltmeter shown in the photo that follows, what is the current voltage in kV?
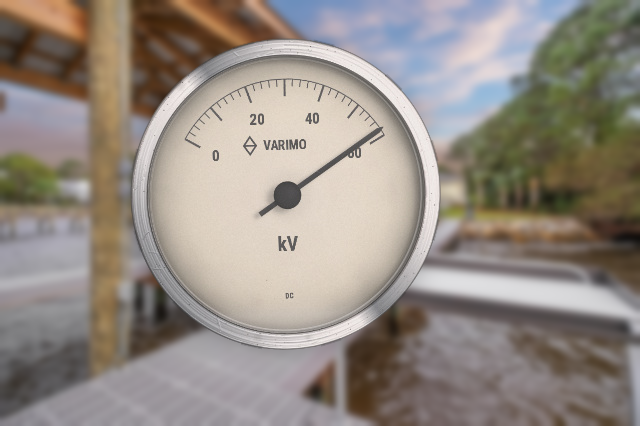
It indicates 58 kV
